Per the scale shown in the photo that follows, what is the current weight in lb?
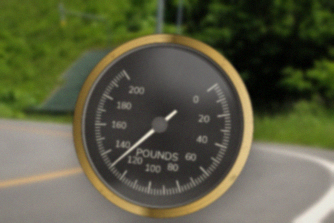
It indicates 130 lb
